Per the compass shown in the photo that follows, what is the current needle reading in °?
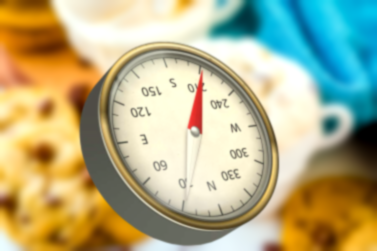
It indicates 210 °
